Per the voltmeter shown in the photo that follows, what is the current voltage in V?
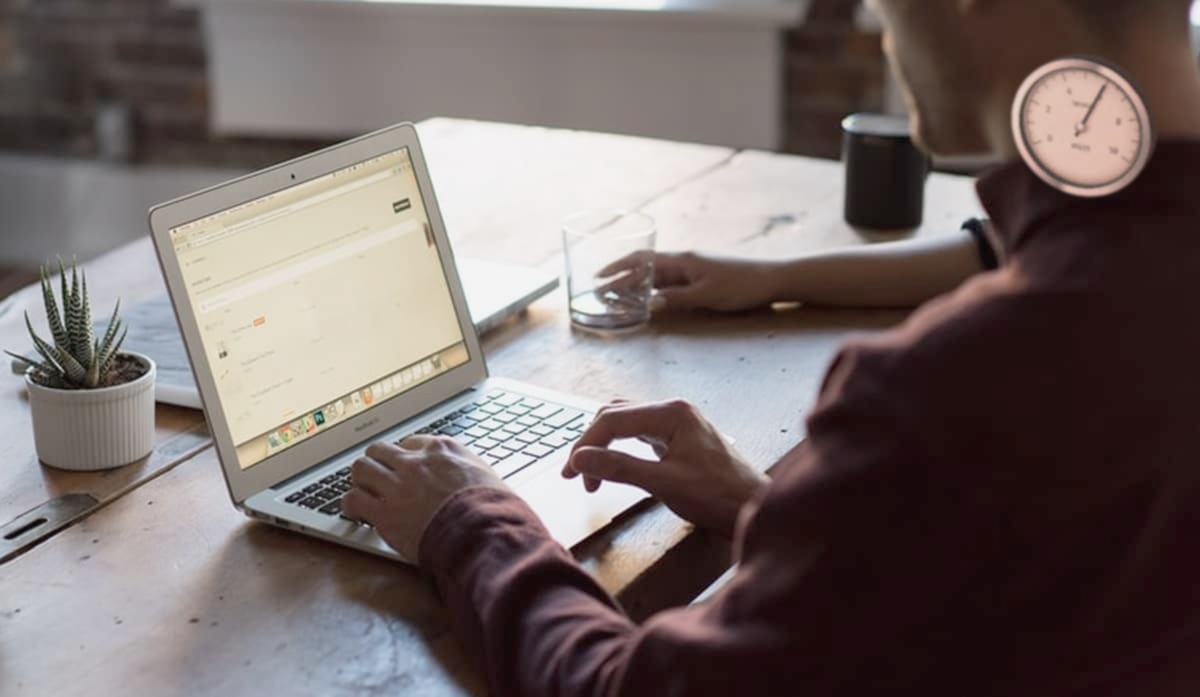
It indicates 6 V
